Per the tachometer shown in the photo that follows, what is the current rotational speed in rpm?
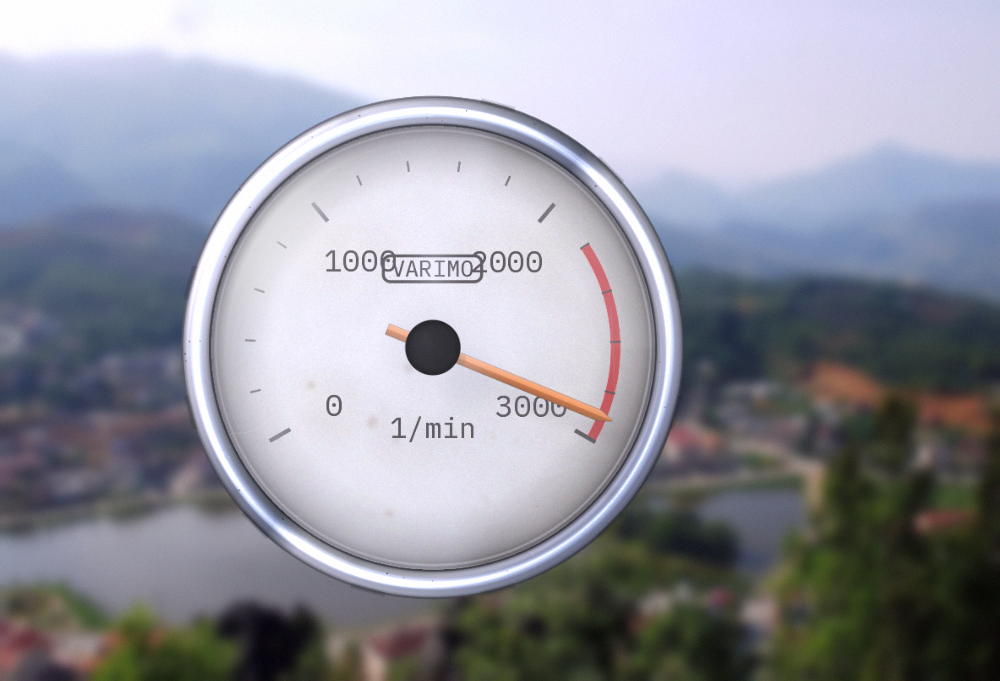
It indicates 2900 rpm
